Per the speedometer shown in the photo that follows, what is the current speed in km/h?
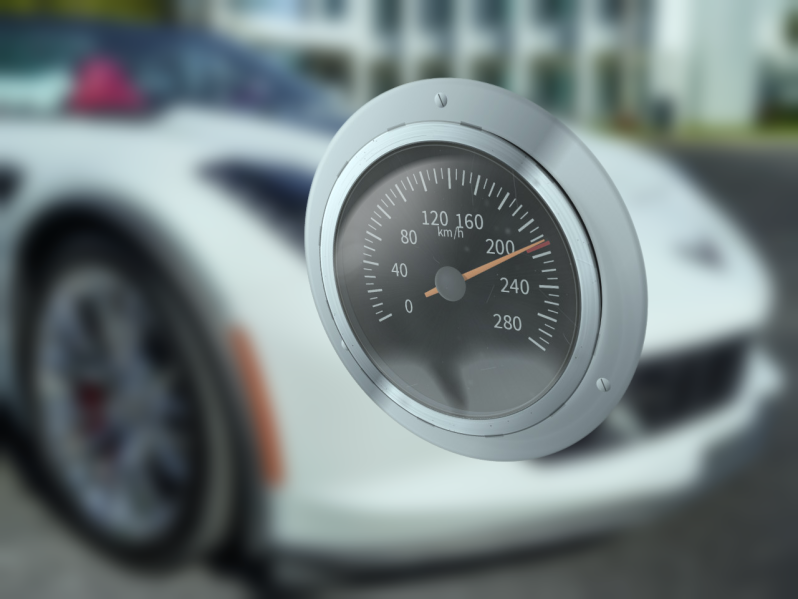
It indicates 212.5 km/h
